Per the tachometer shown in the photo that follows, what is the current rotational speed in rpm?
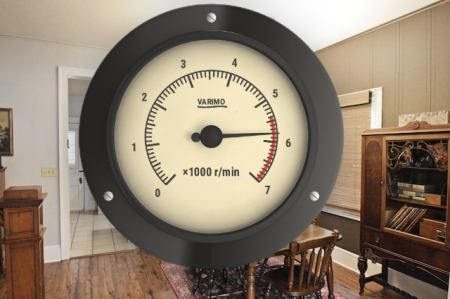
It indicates 5800 rpm
